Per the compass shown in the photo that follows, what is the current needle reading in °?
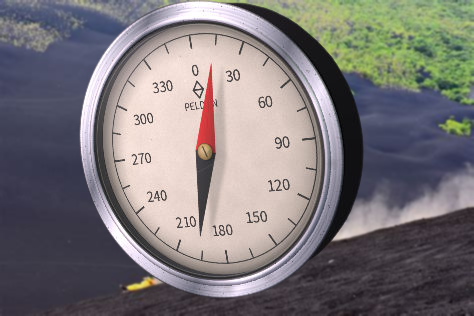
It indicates 15 °
